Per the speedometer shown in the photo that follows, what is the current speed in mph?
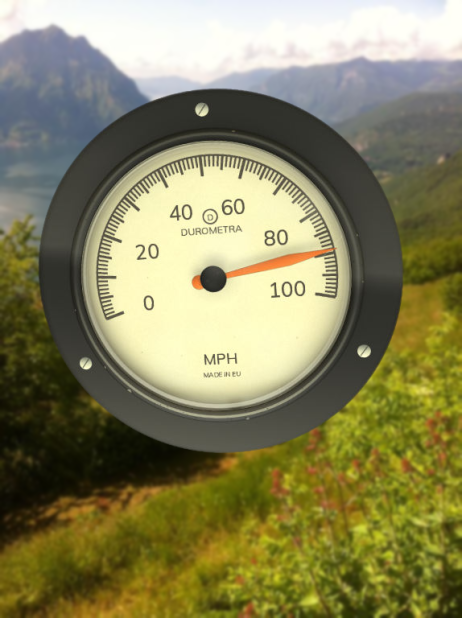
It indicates 89 mph
